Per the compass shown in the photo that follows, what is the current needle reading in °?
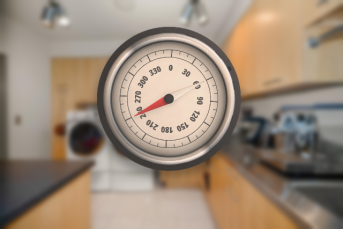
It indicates 240 °
